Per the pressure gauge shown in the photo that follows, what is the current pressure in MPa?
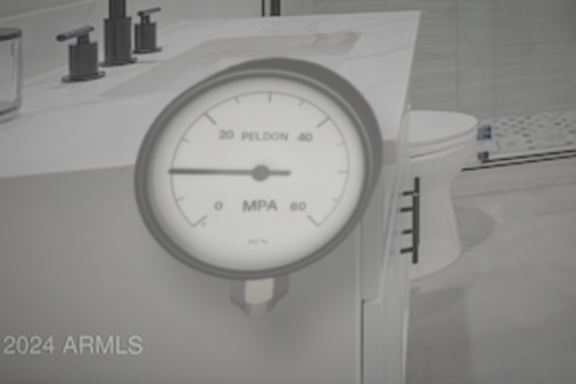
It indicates 10 MPa
